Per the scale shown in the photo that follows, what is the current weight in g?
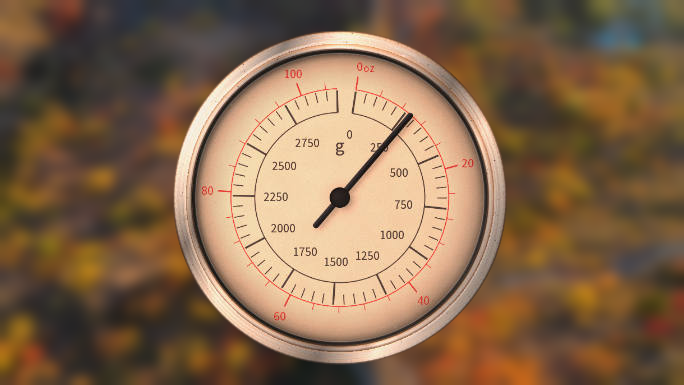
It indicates 275 g
